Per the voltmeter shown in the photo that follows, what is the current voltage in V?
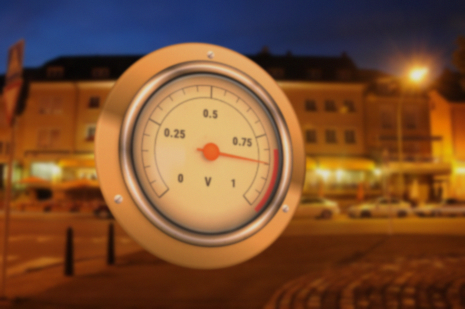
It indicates 0.85 V
